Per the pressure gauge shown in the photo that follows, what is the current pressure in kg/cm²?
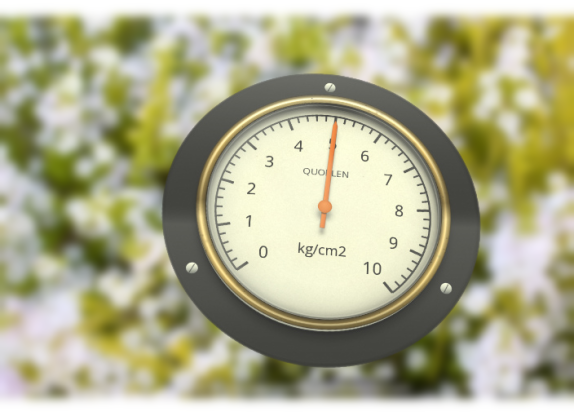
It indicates 5 kg/cm²
